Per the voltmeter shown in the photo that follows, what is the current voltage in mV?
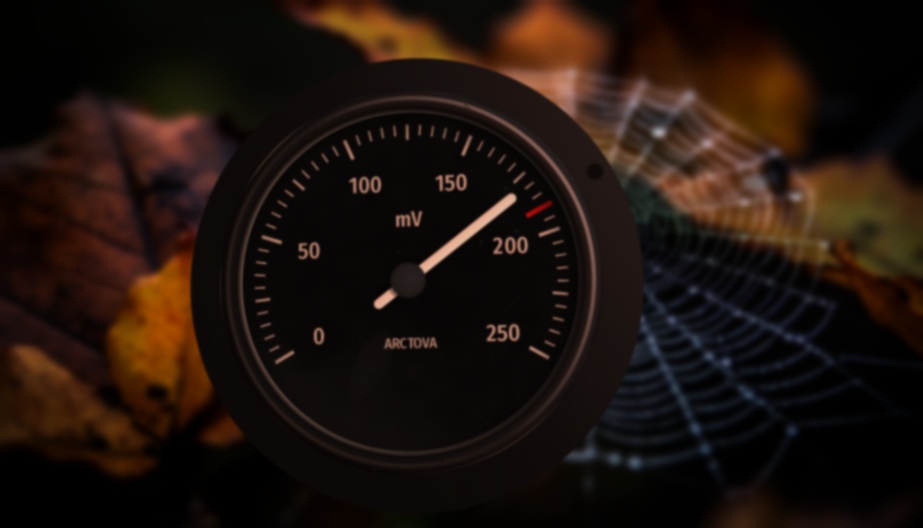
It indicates 180 mV
